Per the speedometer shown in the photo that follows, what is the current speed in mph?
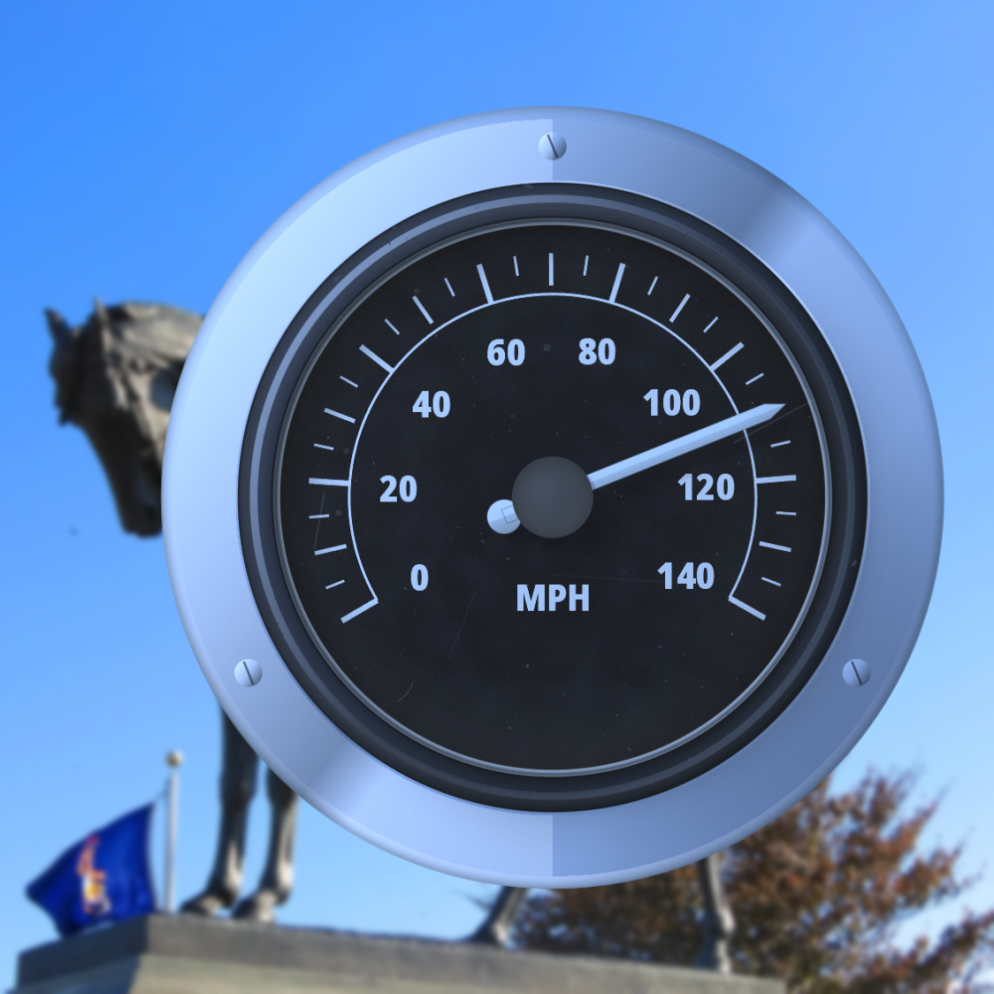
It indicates 110 mph
